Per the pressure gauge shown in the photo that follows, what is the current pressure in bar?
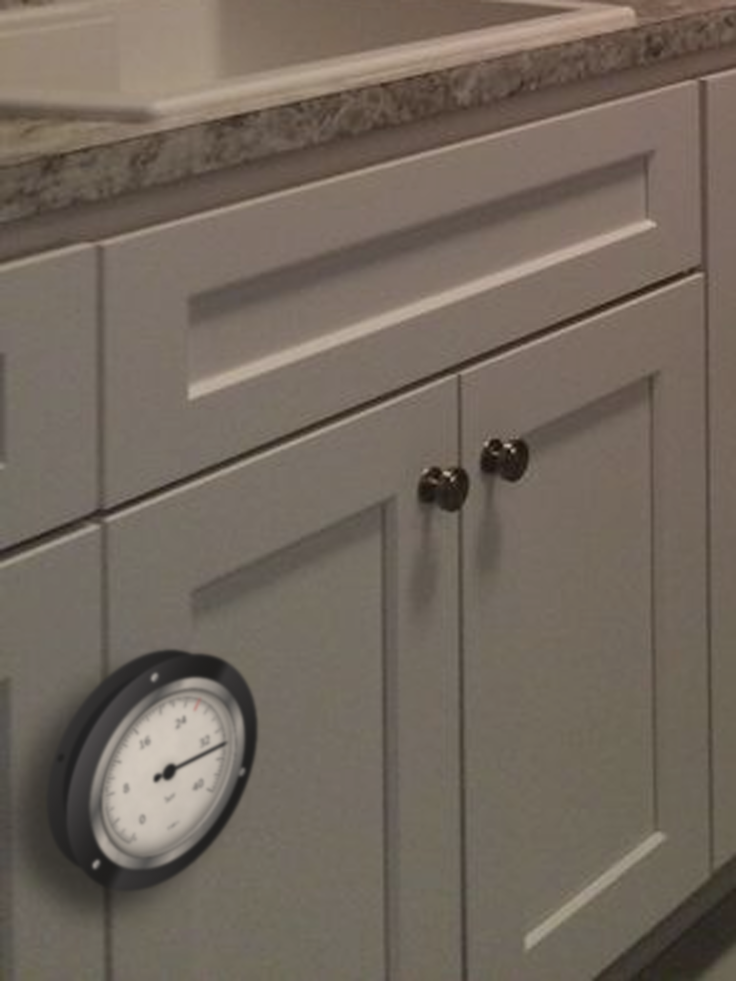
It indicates 34 bar
